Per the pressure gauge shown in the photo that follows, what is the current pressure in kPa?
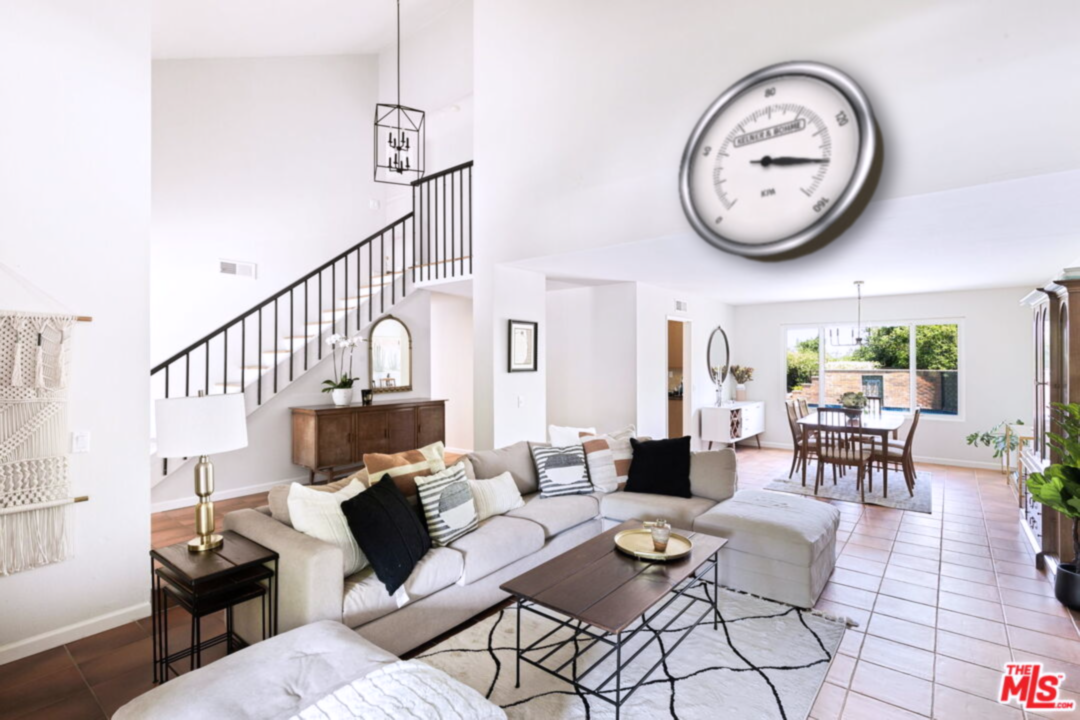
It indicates 140 kPa
